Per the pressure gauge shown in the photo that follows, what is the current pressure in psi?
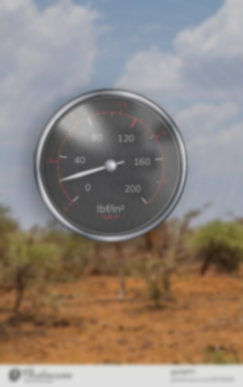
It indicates 20 psi
